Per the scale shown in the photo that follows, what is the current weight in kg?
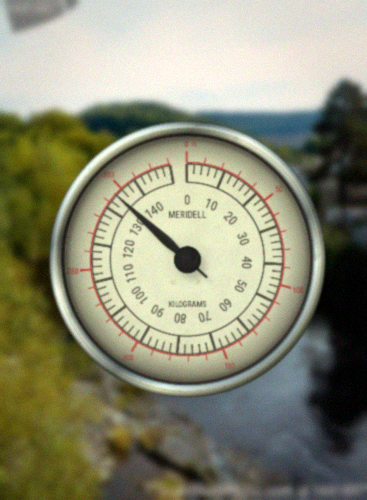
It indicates 134 kg
